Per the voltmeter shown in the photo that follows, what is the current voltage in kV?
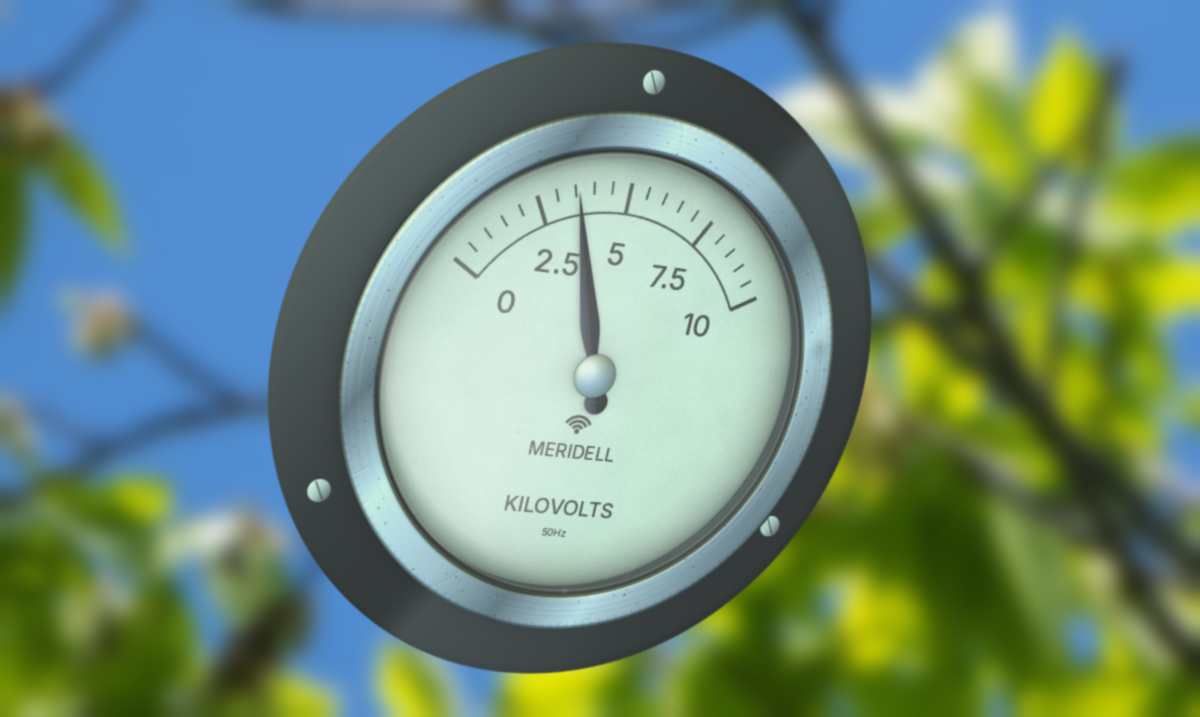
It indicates 3.5 kV
